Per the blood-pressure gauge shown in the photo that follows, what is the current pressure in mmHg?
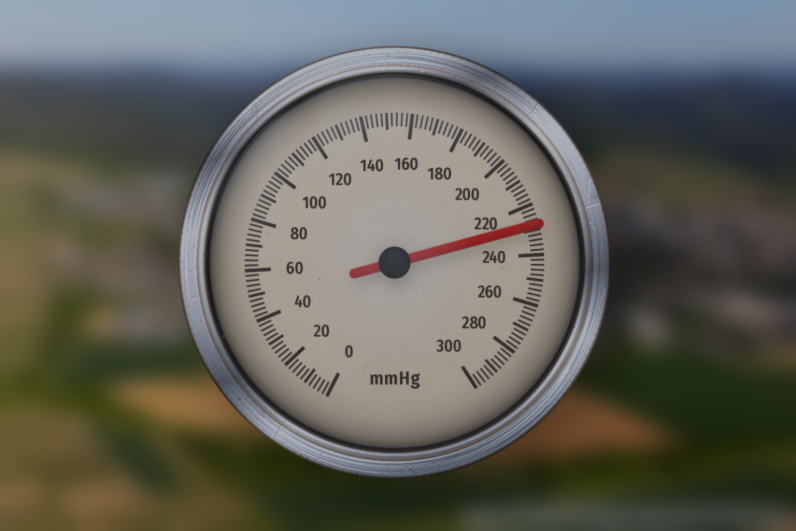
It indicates 228 mmHg
